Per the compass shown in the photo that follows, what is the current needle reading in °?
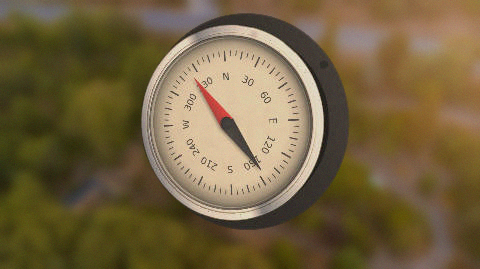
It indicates 325 °
